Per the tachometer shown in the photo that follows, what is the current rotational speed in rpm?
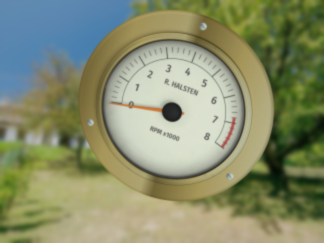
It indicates 0 rpm
